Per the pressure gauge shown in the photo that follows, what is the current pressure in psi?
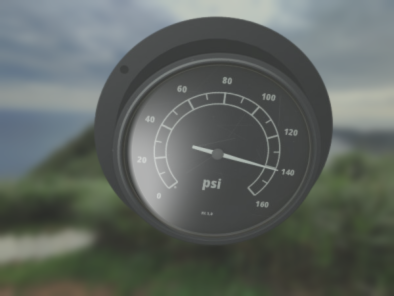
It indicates 140 psi
